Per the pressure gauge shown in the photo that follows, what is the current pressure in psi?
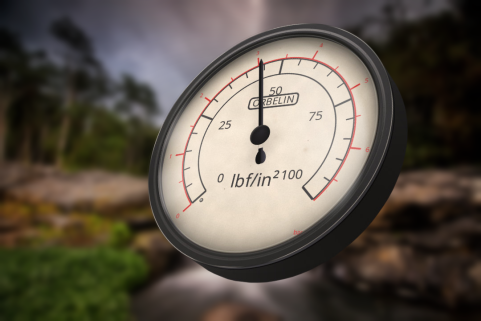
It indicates 45 psi
